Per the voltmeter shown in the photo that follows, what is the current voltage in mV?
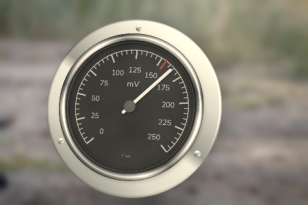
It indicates 165 mV
